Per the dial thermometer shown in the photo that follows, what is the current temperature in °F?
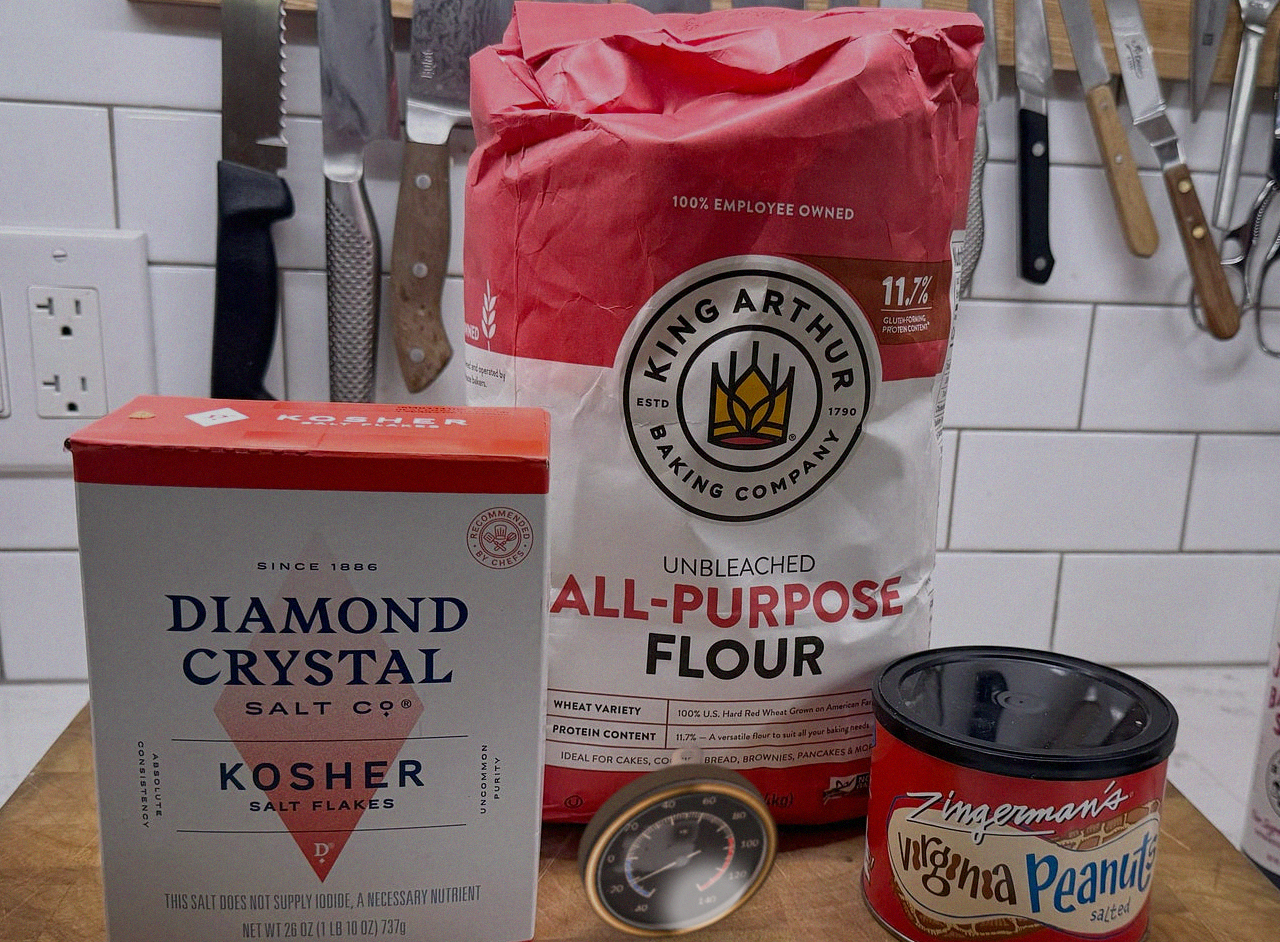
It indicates -20 °F
